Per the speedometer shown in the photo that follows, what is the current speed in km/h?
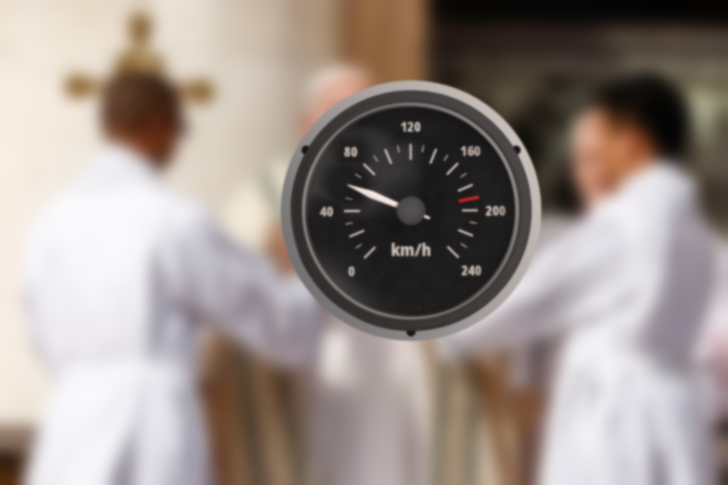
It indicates 60 km/h
